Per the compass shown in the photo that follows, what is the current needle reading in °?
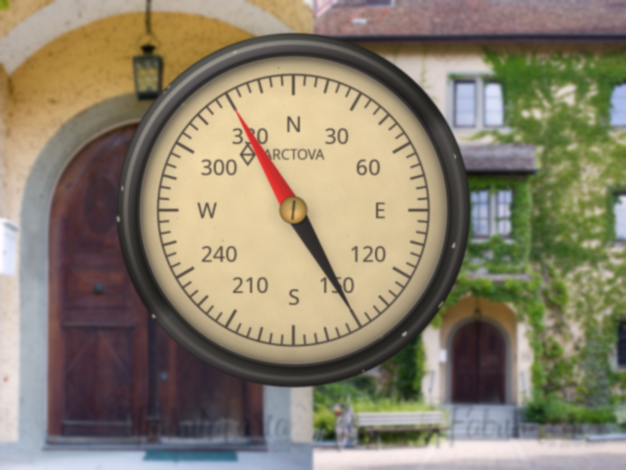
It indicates 330 °
